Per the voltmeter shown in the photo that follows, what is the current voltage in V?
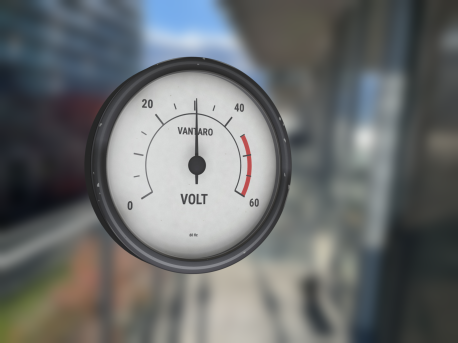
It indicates 30 V
